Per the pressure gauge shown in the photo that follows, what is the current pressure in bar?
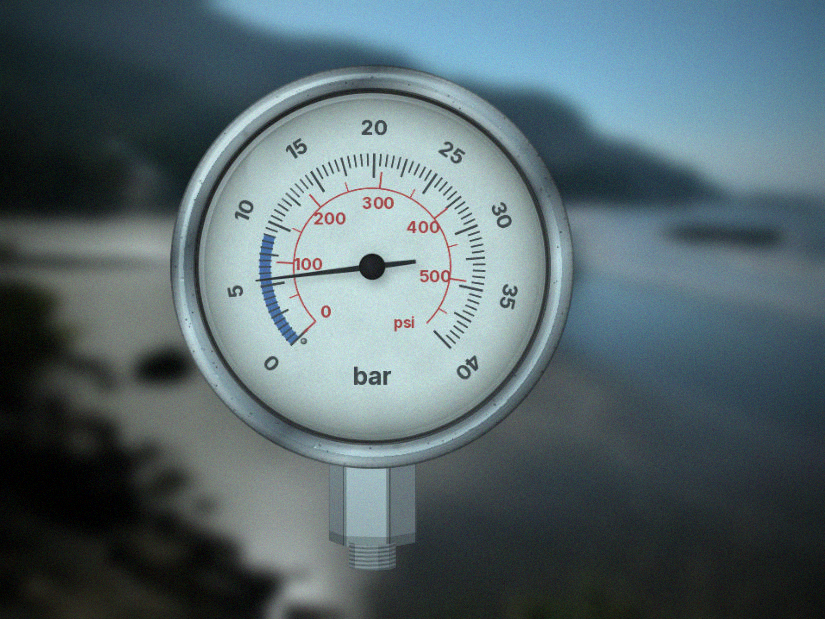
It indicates 5.5 bar
